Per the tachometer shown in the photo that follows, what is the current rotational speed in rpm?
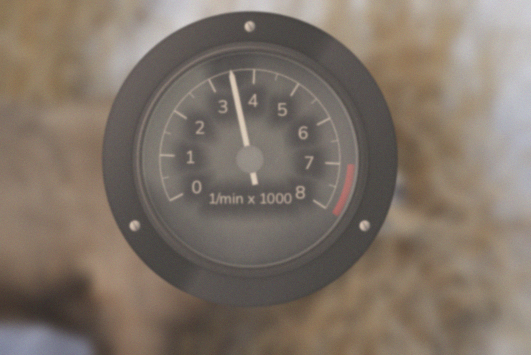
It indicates 3500 rpm
